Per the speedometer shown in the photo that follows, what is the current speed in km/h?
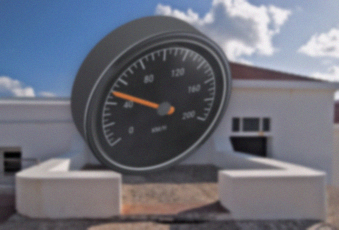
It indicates 50 km/h
